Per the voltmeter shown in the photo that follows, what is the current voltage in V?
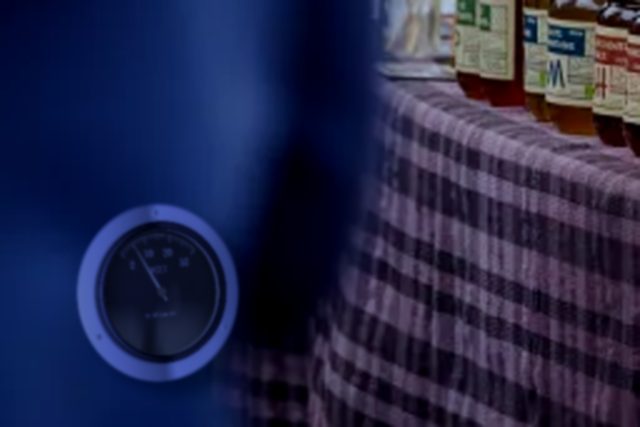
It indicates 5 V
